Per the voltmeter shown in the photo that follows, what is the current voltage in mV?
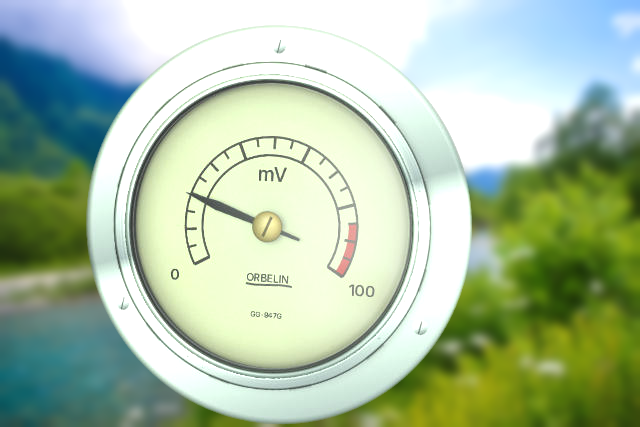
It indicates 20 mV
